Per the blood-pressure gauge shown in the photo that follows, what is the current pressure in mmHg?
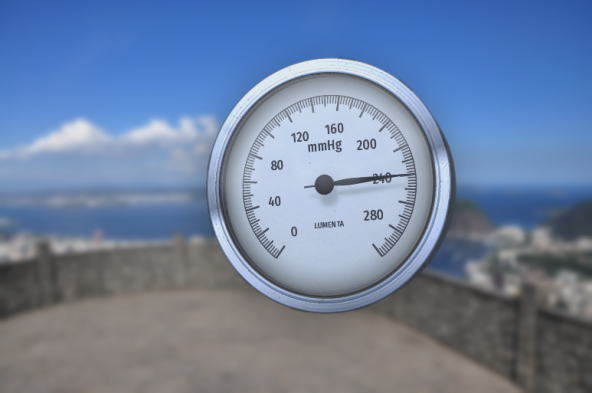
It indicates 240 mmHg
